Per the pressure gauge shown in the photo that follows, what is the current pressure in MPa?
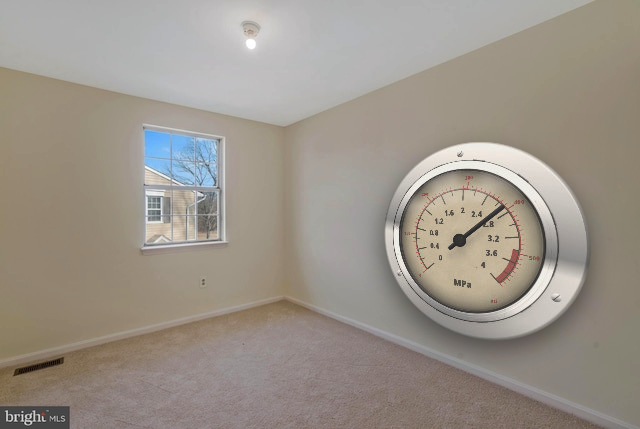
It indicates 2.7 MPa
